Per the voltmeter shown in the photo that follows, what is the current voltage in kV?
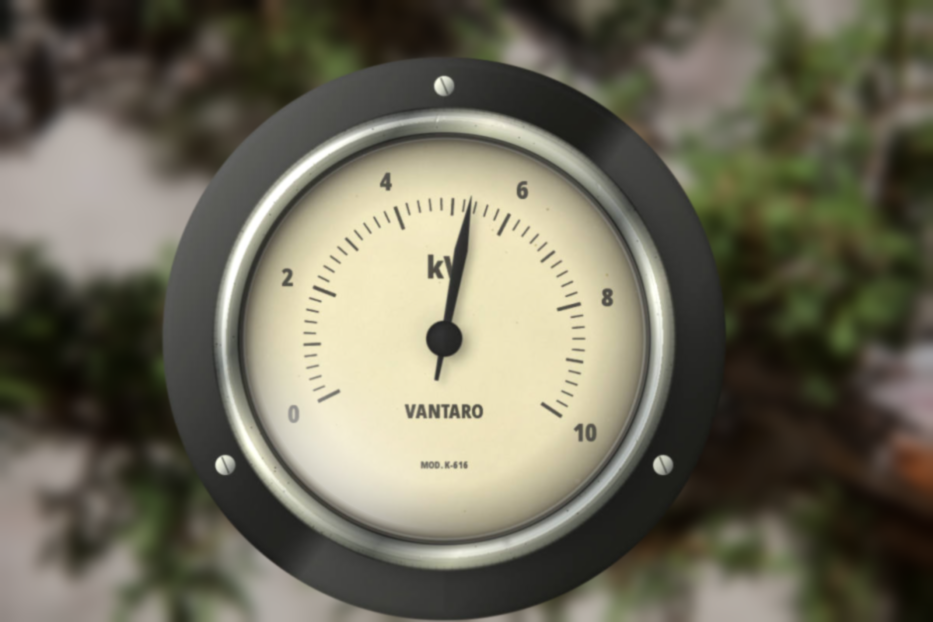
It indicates 5.3 kV
